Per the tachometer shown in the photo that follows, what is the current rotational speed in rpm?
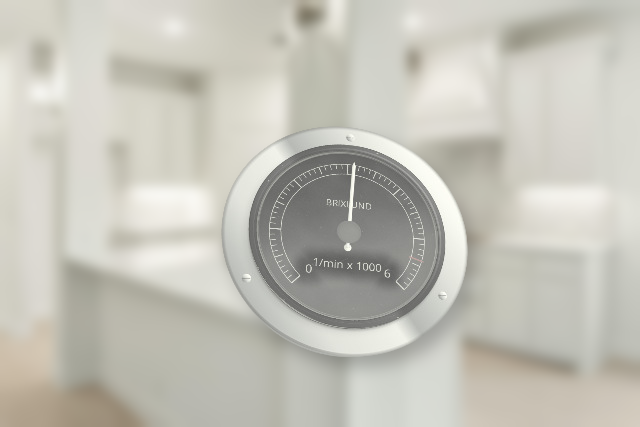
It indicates 3100 rpm
